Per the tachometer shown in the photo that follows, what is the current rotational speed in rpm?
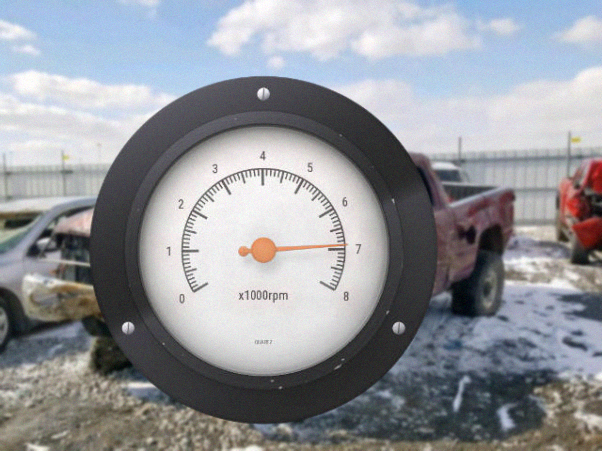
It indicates 6900 rpm
